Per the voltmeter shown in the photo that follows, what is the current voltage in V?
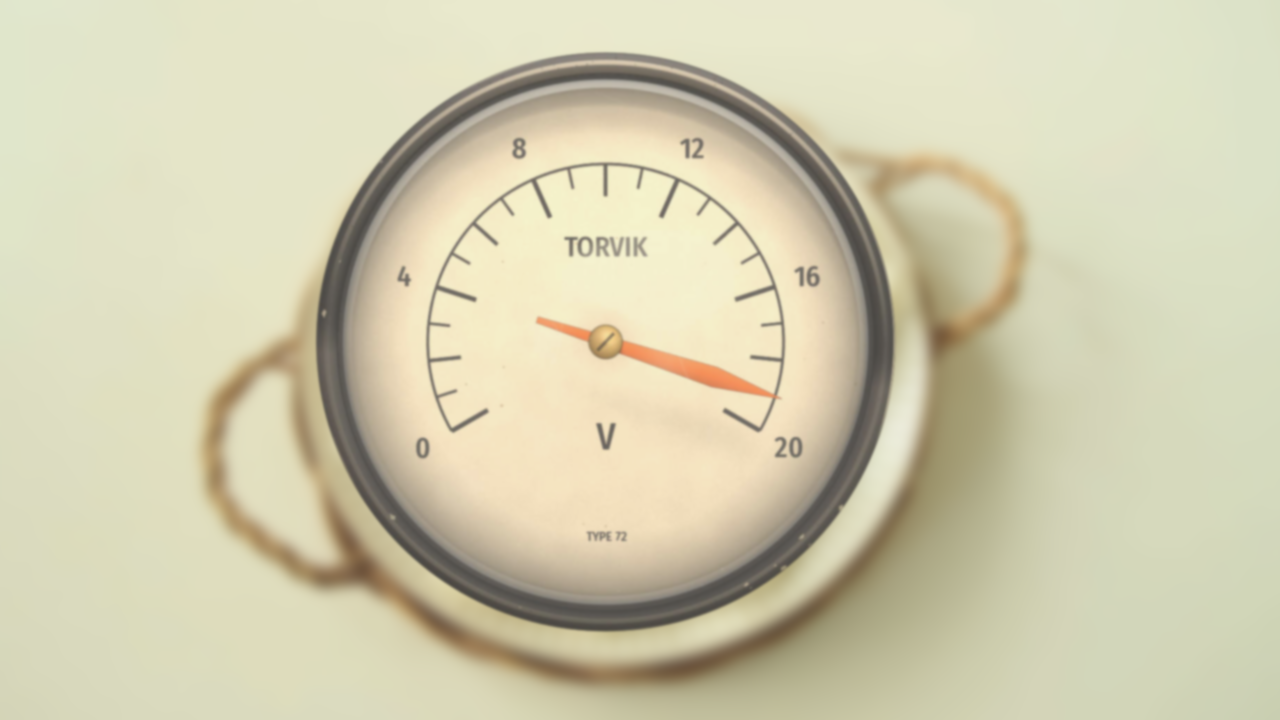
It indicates 19 V
